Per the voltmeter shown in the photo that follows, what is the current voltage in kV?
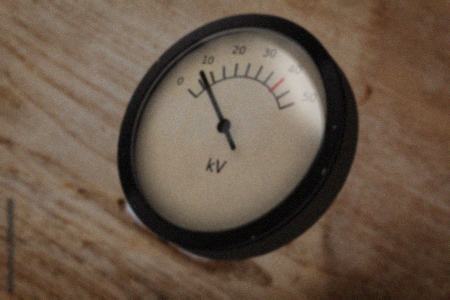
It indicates 7.5 kV
